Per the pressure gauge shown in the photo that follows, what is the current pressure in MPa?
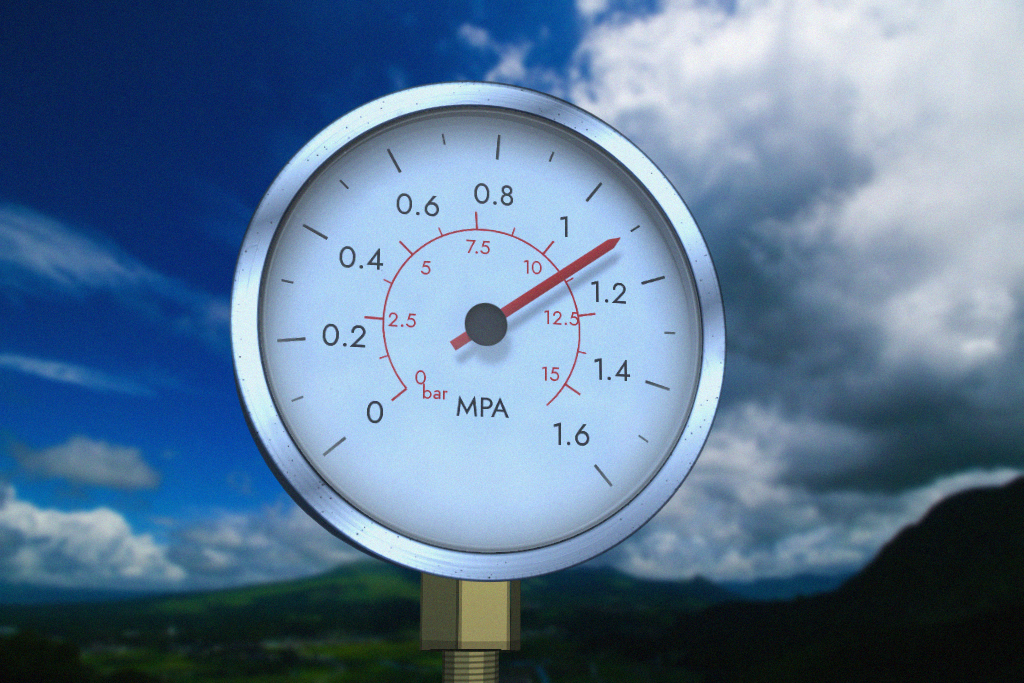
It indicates 1.1 MPa
